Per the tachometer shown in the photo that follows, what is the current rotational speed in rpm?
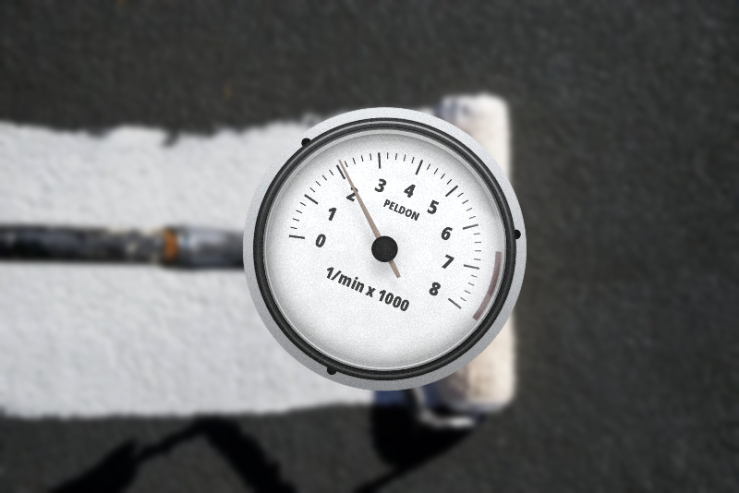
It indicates 2100 rpm
